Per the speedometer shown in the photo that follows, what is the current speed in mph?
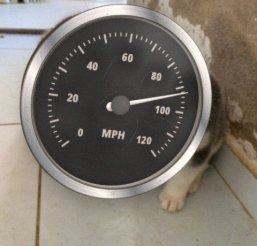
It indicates 92 mph
